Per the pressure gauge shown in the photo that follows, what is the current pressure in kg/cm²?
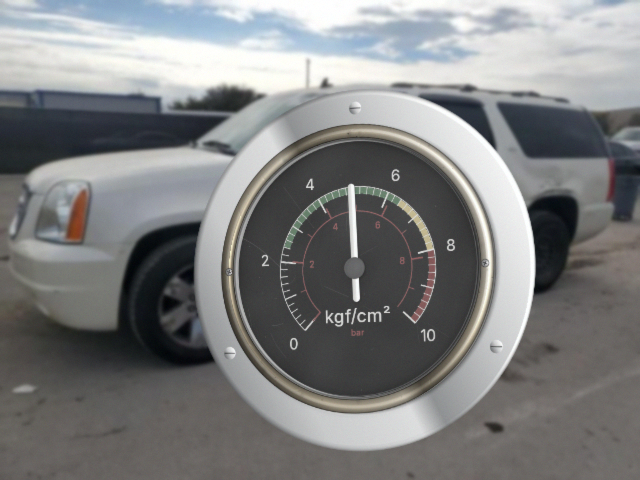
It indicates 5 kg/cm²
